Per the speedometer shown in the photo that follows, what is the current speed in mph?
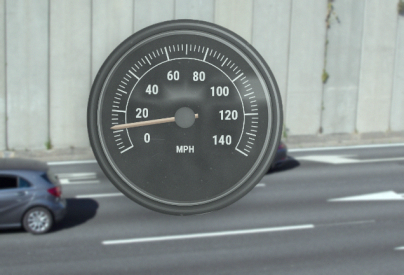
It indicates 12 mph
